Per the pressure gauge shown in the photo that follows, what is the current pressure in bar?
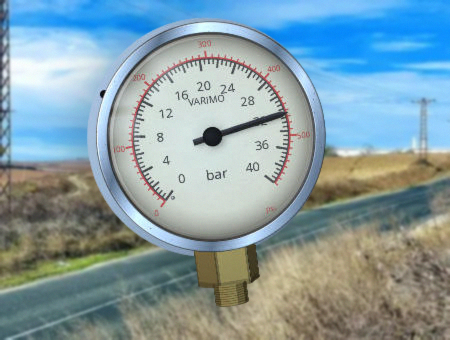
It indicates 32 bar
